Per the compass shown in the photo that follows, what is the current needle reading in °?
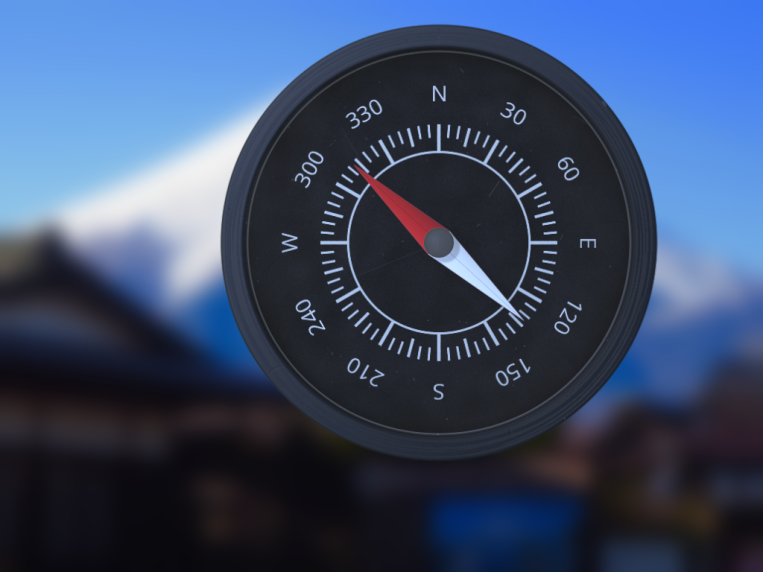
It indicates 312.5 °
